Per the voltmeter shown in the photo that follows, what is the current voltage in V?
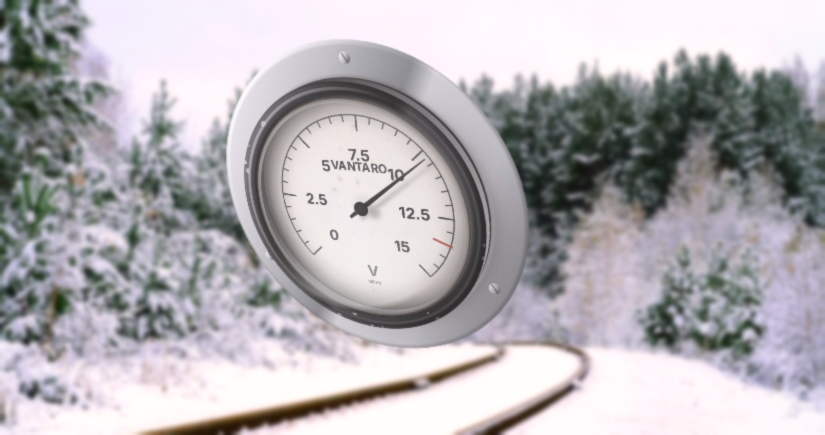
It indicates 10.25 V
